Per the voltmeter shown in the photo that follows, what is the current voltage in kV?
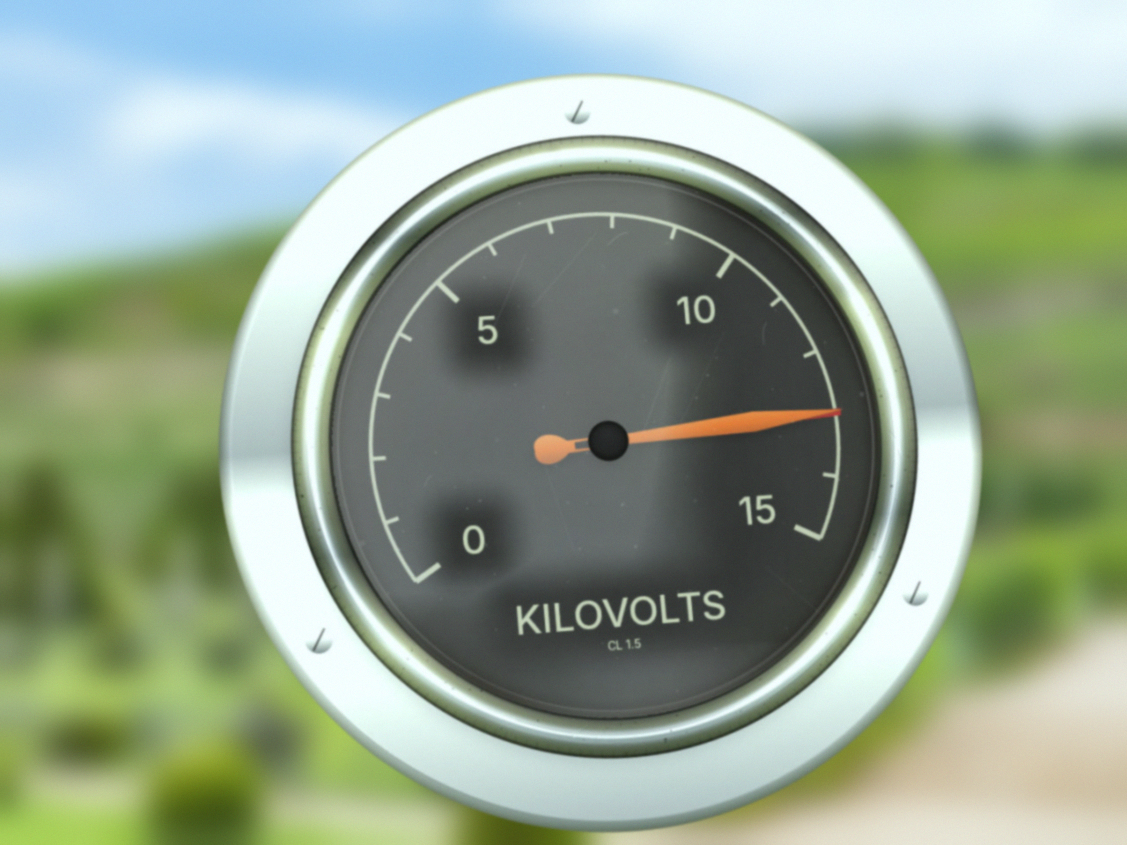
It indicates 13 kV
